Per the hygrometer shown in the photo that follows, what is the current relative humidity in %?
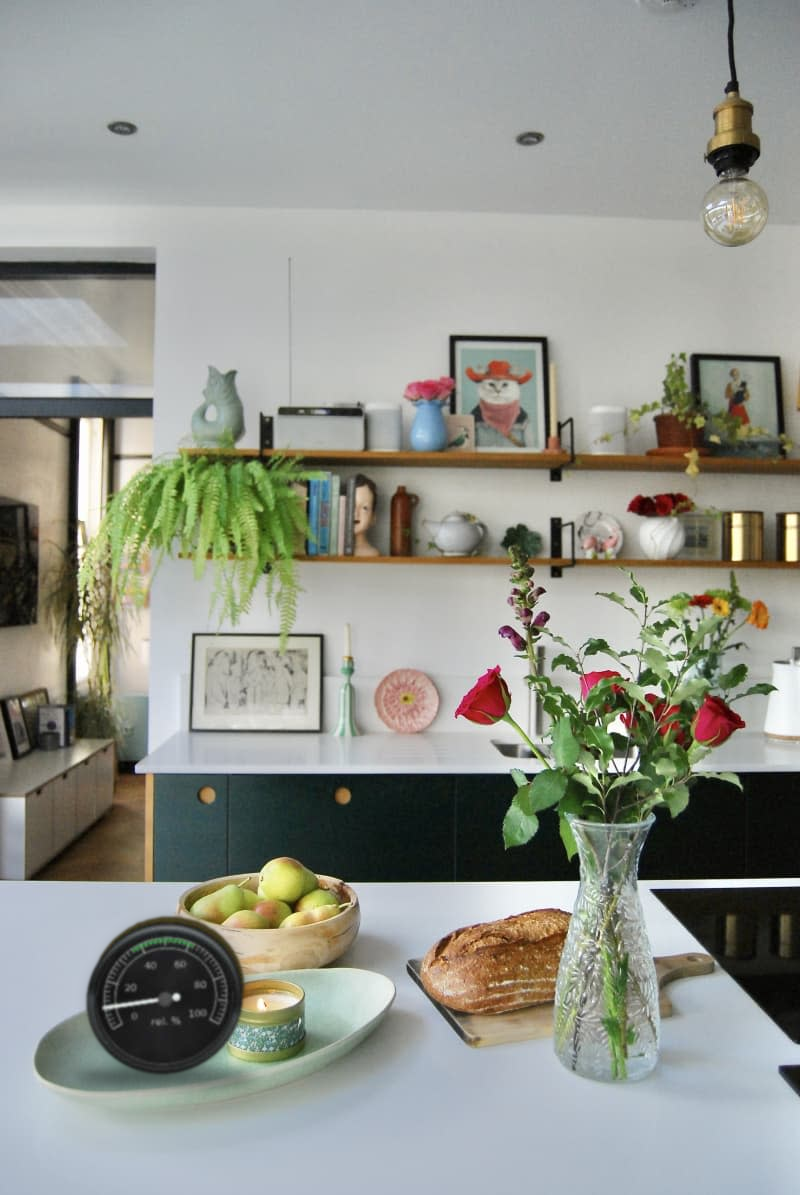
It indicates 10 %
